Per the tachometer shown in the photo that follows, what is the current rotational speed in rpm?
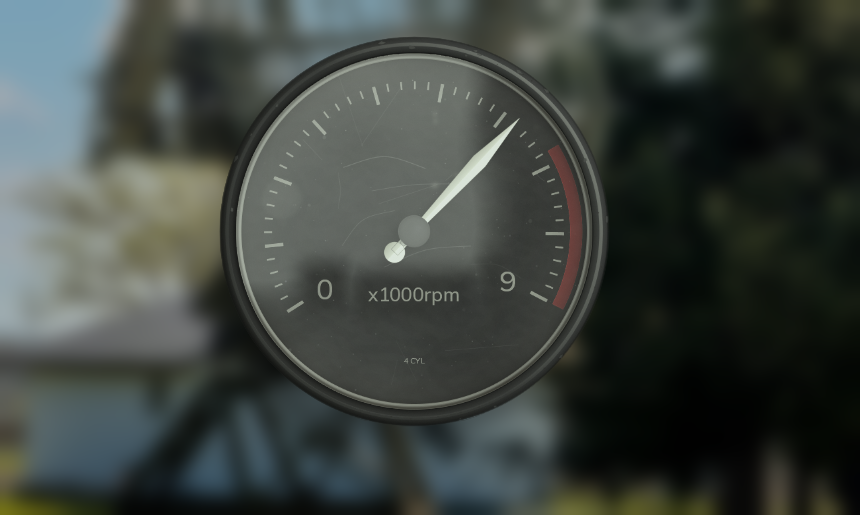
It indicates 6200 rpm
